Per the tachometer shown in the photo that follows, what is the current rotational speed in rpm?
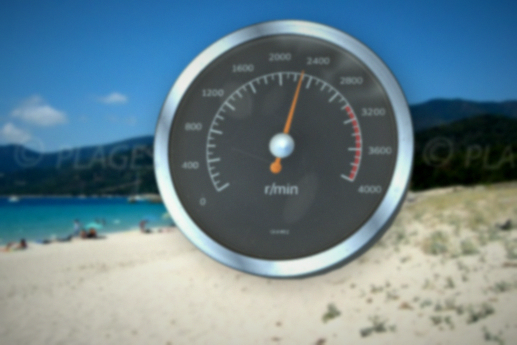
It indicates 2300 rpm
